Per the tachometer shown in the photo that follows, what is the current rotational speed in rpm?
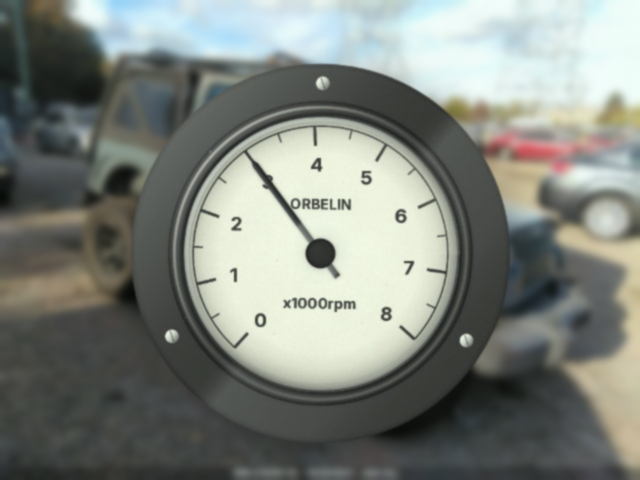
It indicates 3000 rpm
